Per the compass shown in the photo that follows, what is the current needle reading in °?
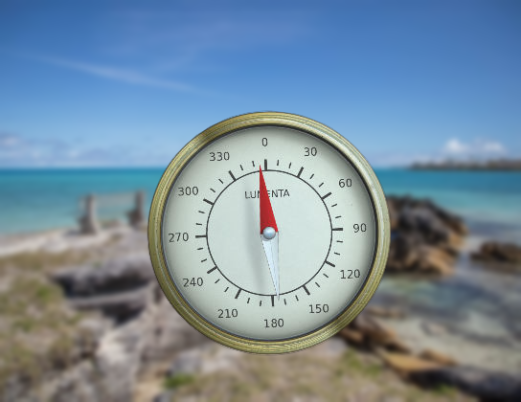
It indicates 355 °
